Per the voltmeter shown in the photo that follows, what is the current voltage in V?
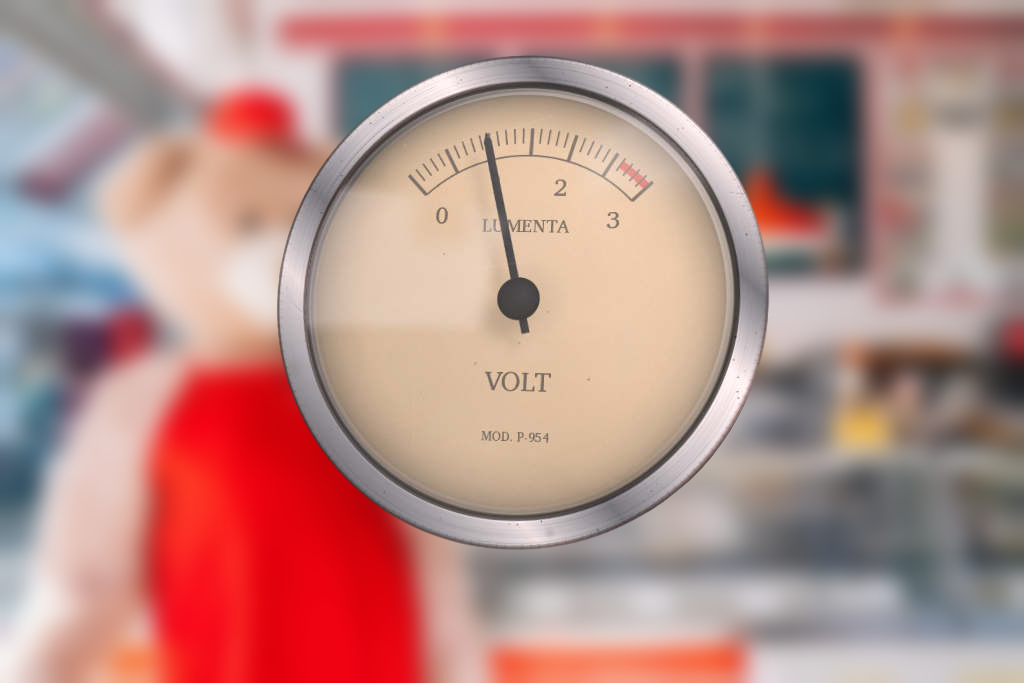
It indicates 1 V
